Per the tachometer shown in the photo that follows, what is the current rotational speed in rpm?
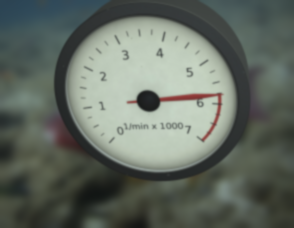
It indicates 5750 rpm
